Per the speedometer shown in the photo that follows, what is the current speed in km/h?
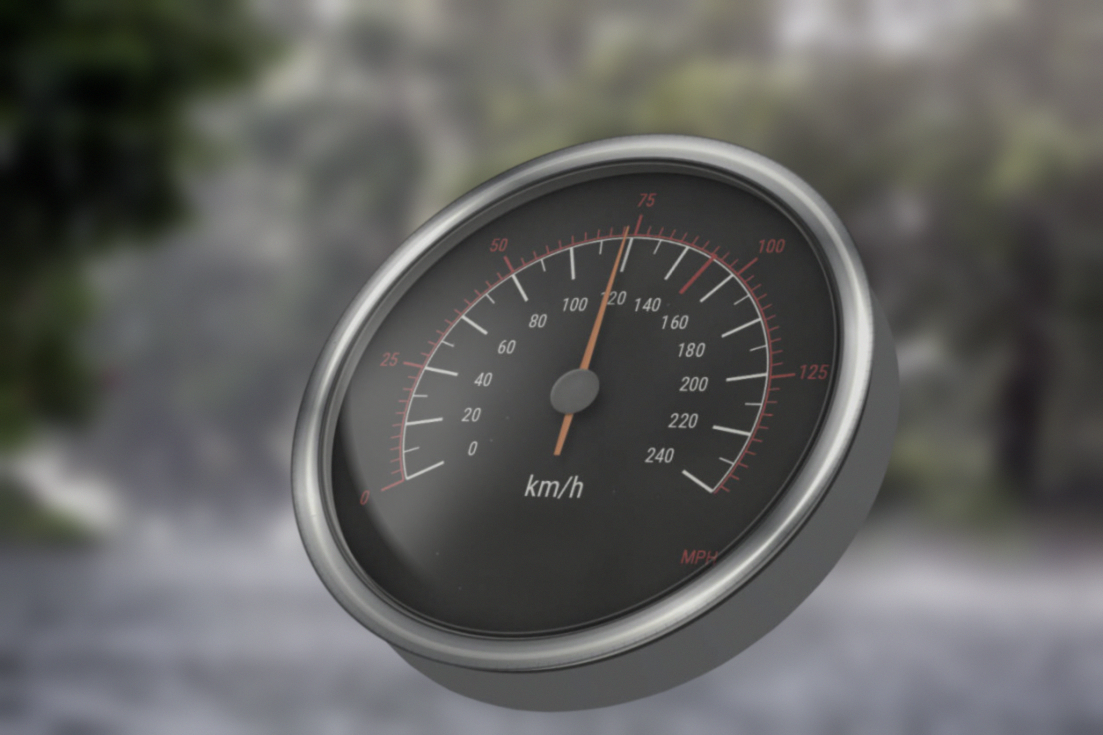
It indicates 120 km/h
